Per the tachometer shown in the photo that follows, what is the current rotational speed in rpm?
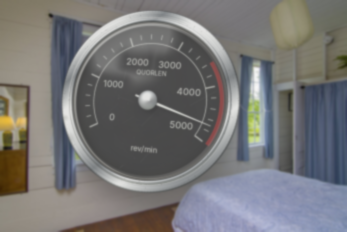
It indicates 4700 rpm
